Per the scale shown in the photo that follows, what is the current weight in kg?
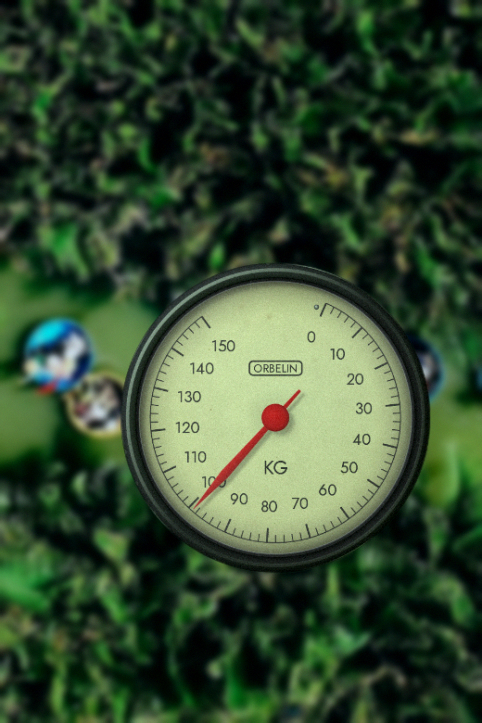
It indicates 99 kg
